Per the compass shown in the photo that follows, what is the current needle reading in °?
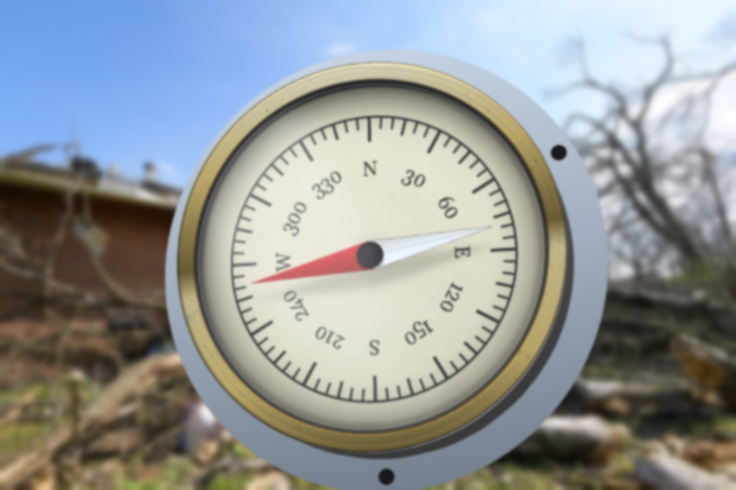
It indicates 260 °
